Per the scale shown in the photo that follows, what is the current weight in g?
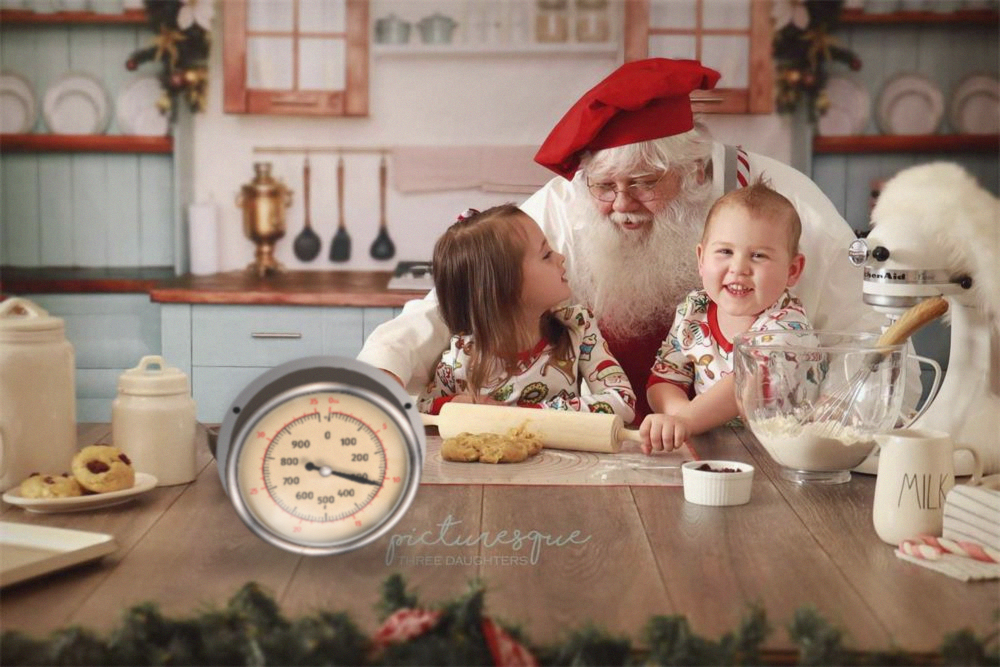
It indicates 300 g
